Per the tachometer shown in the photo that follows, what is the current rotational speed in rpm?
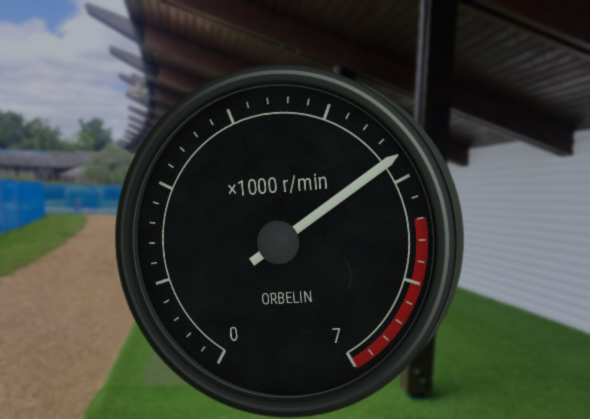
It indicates 4800 rpm
